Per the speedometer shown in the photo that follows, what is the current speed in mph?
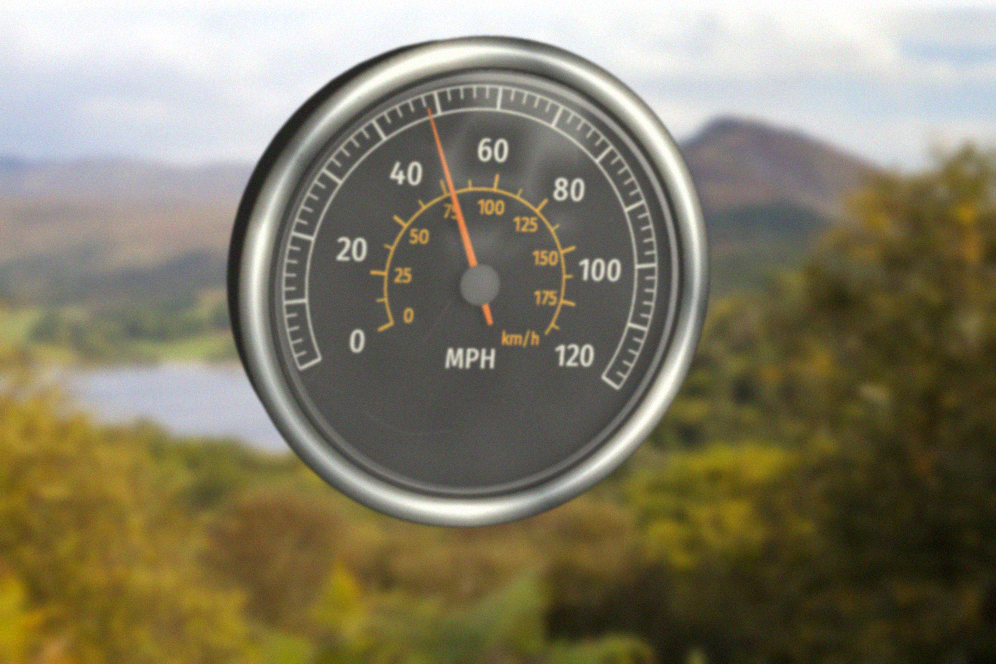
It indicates 48 mph
